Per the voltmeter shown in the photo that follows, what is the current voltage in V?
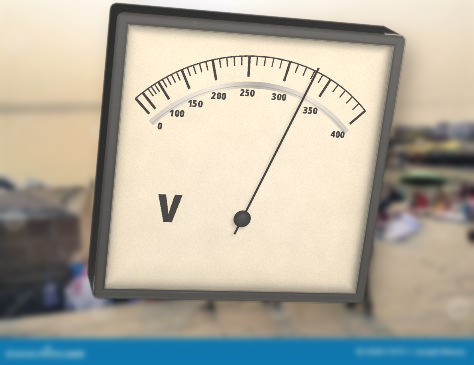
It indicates 330 V
